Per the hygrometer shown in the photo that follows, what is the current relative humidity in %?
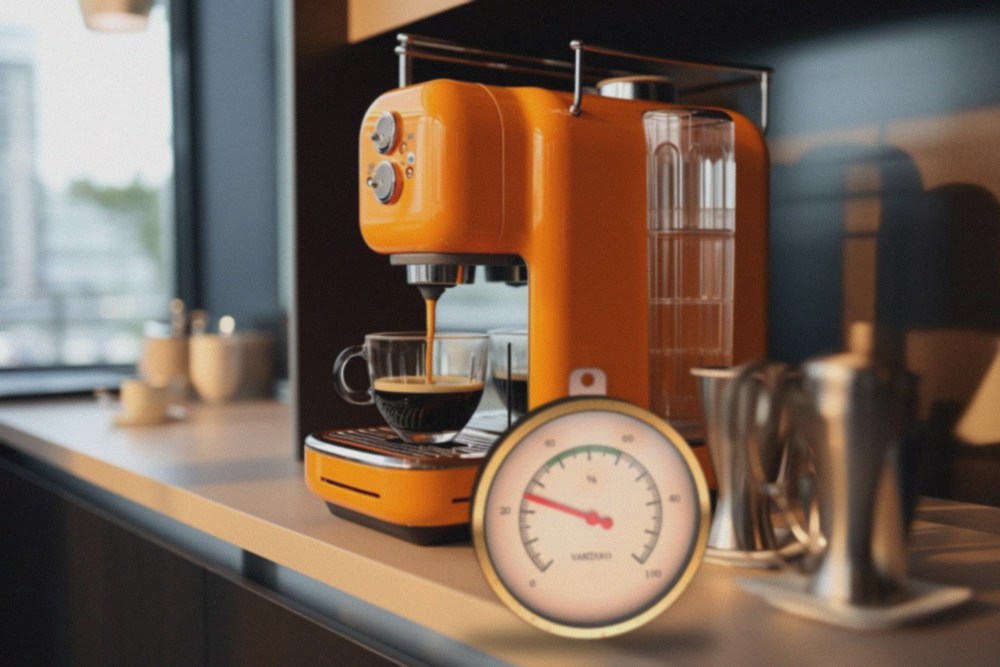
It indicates 25 %
